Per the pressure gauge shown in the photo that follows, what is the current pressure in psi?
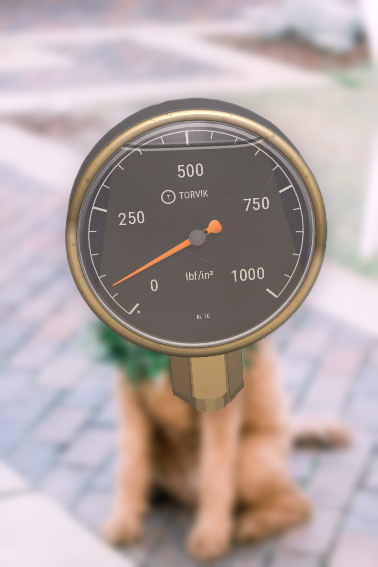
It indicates 75 psi
